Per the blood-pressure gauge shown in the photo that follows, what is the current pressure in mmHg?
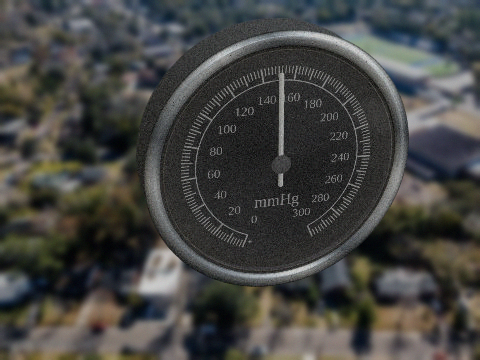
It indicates 150 mmHg
